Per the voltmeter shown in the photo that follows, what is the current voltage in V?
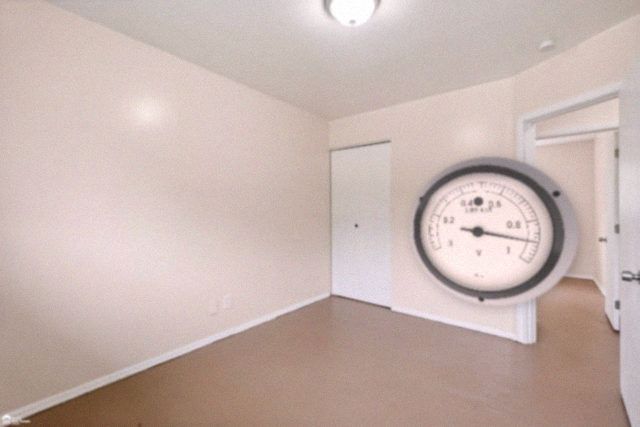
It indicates 0.9 V
